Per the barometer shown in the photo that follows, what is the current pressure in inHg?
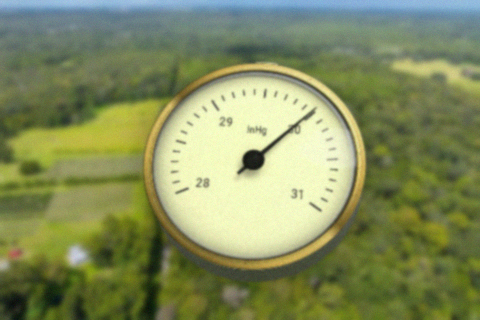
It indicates 30 inHg
